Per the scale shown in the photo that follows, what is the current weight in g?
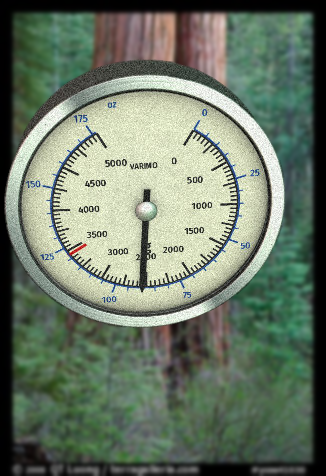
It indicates 2550 g
